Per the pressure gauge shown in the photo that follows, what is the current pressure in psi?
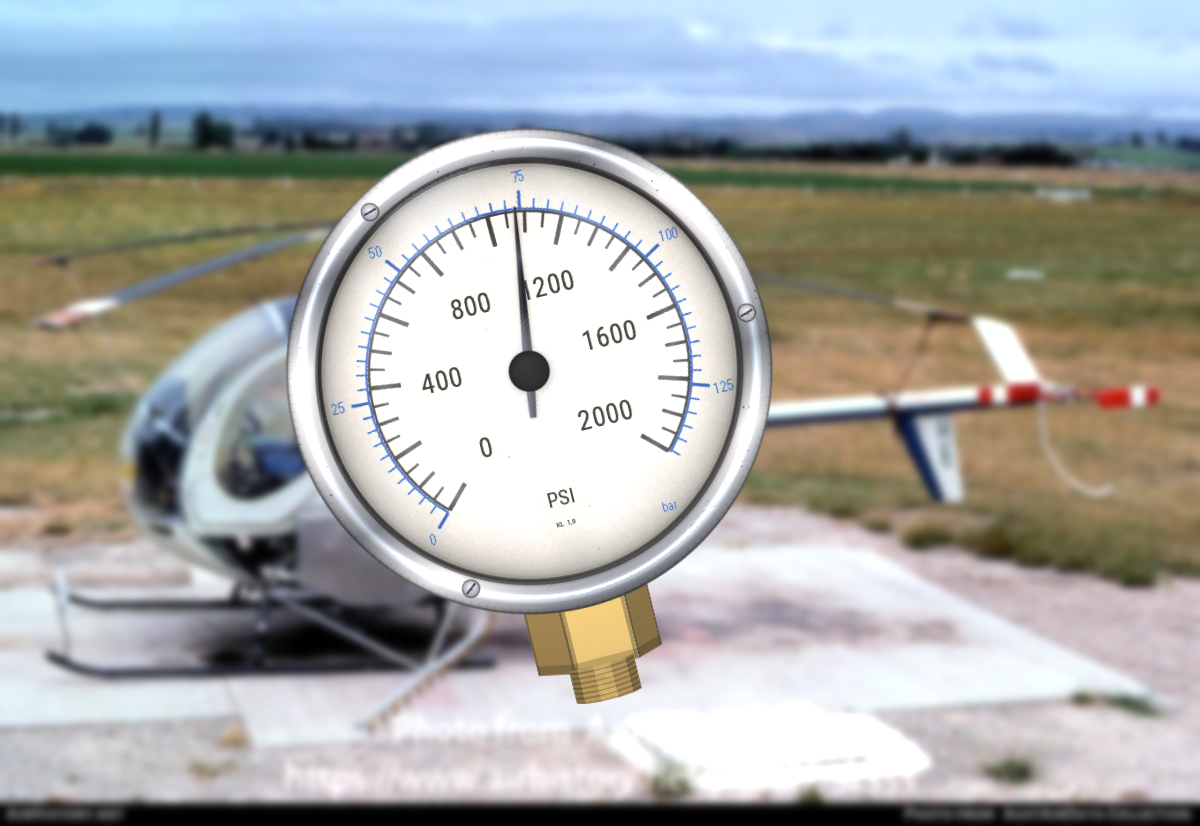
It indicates 1075 psi
